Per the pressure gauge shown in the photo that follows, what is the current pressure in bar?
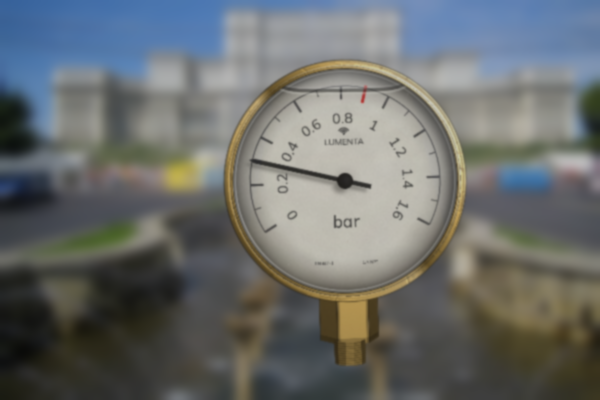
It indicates 0.3 bar
